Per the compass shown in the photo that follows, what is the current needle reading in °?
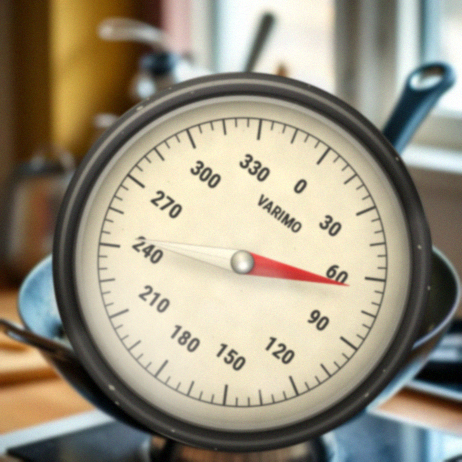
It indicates 65 °
